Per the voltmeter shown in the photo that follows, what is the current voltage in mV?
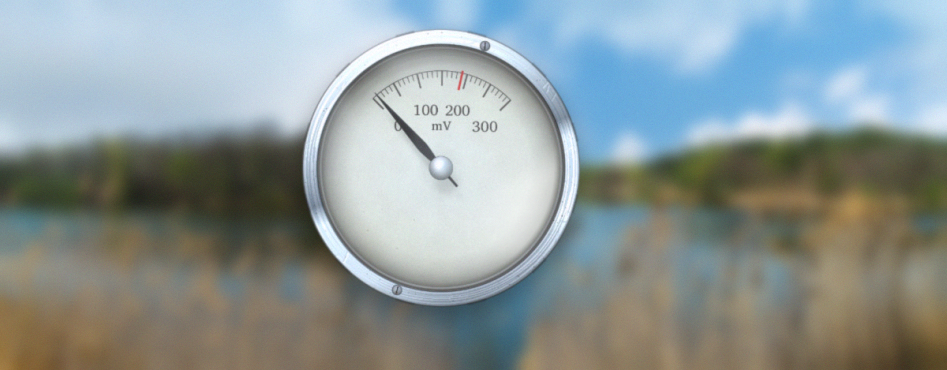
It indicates 10 mV
